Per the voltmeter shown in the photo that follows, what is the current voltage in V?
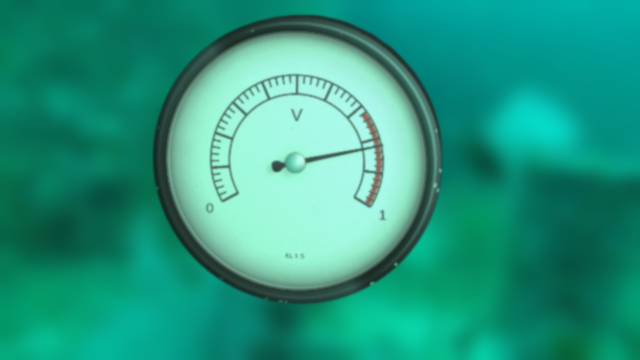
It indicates 0.82 V
